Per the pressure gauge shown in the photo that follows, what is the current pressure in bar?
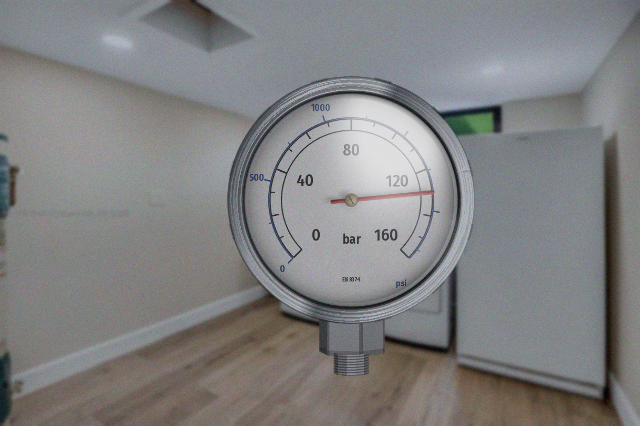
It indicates 130 bar
